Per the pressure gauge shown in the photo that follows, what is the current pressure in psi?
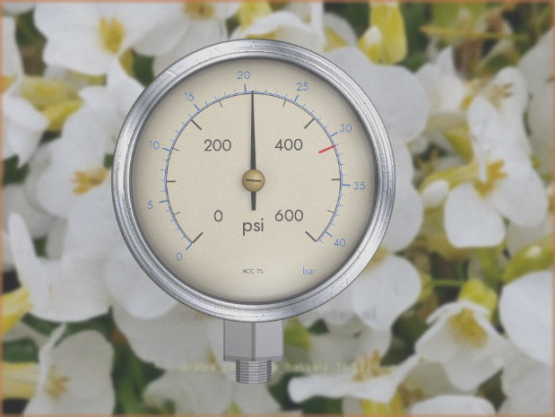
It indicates 300 psi
